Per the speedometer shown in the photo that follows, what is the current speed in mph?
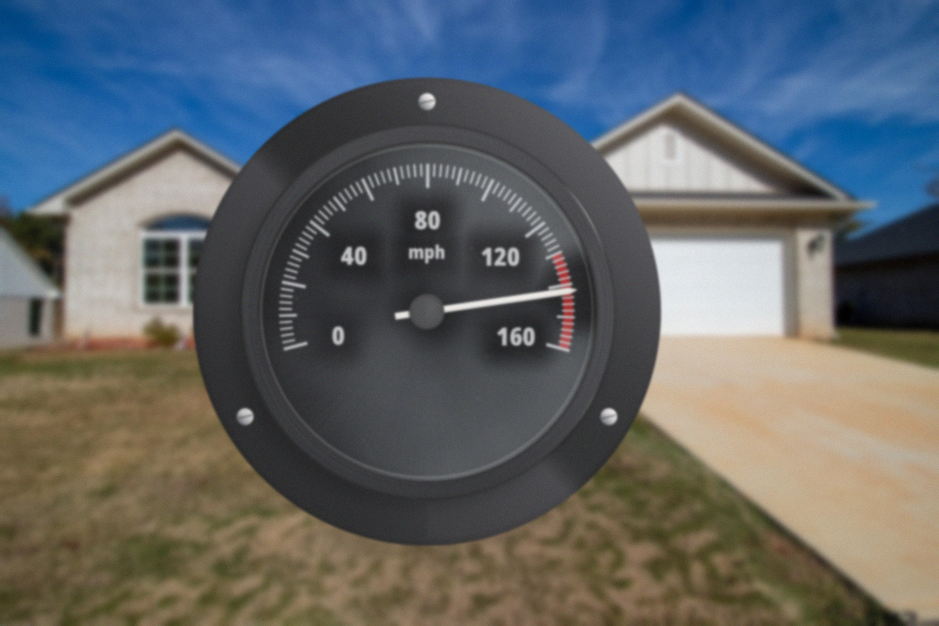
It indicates 142 mph
